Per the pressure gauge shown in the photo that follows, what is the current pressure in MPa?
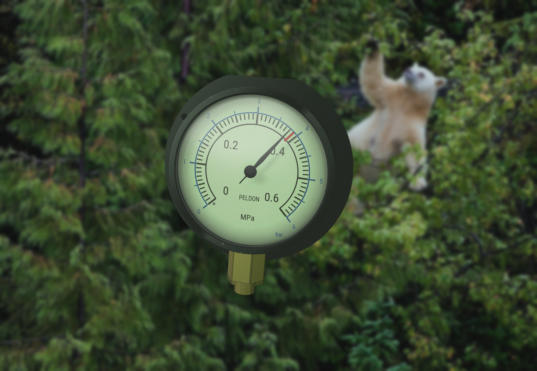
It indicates 0.38 MPa
